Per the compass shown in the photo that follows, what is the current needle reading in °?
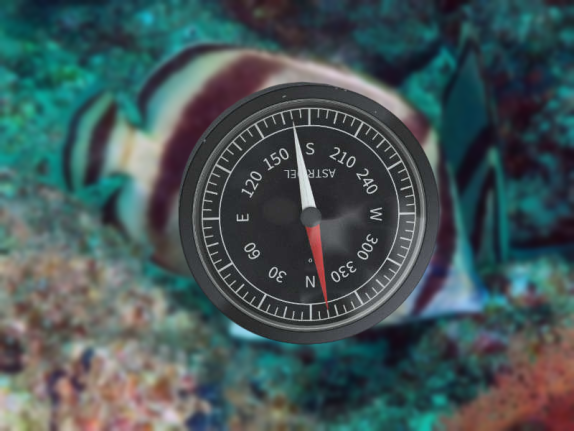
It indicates 350 °
